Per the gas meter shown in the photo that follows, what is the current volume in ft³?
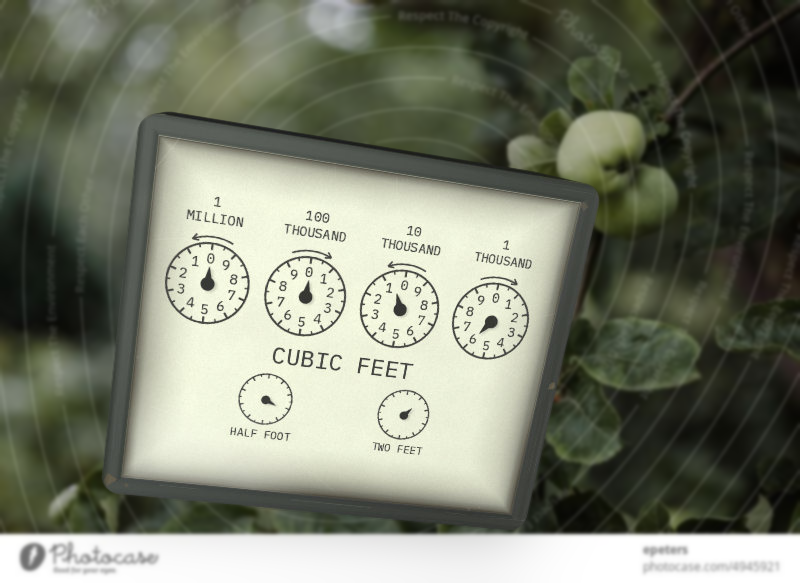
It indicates 600 ft³
